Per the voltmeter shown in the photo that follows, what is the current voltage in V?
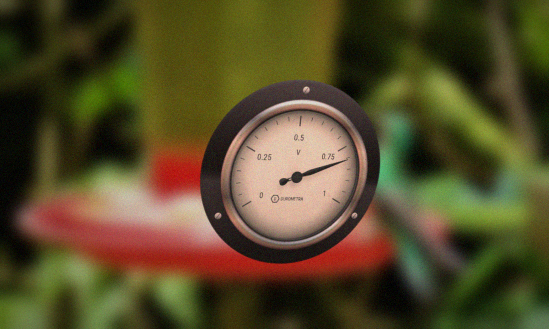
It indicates 0.8 V
